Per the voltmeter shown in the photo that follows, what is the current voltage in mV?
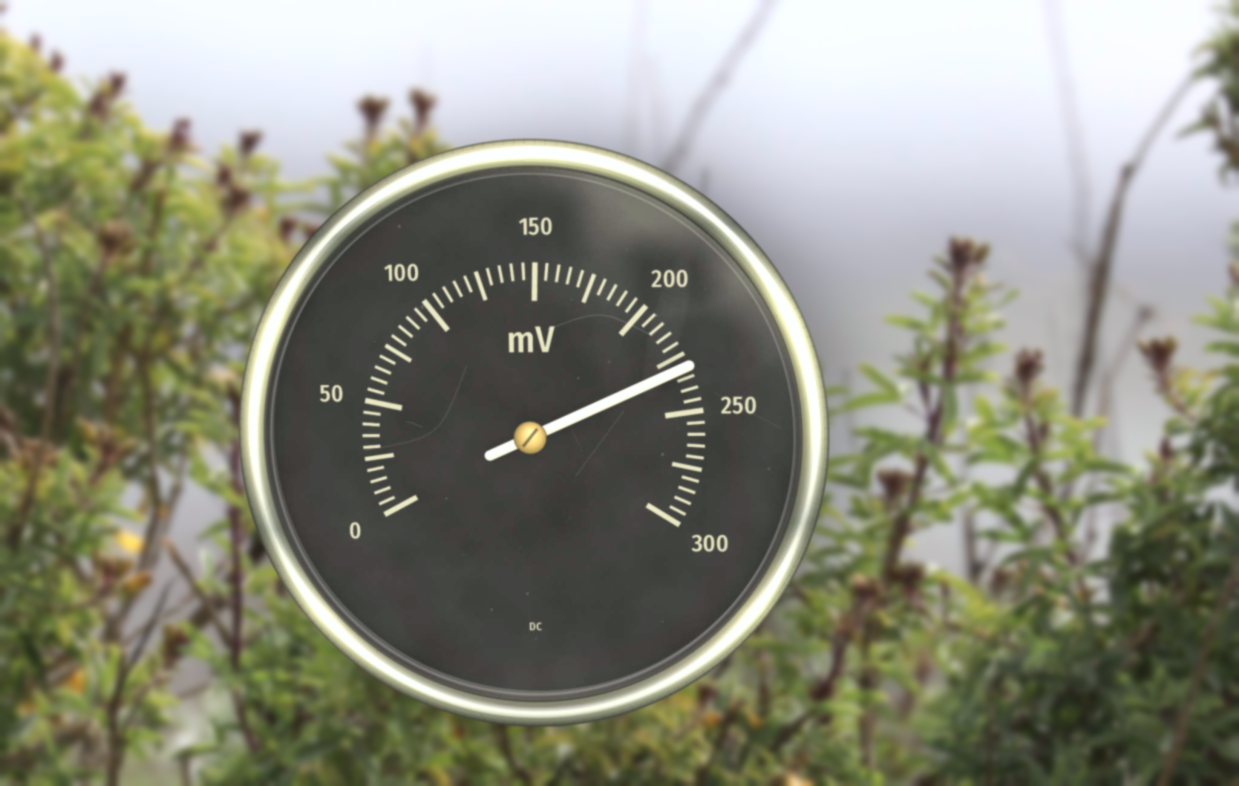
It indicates 230 mV
